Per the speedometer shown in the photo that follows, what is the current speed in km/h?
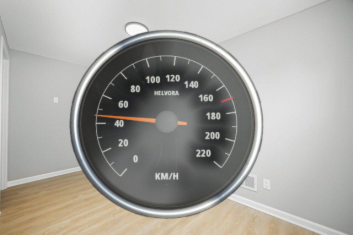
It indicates 45 km/h
